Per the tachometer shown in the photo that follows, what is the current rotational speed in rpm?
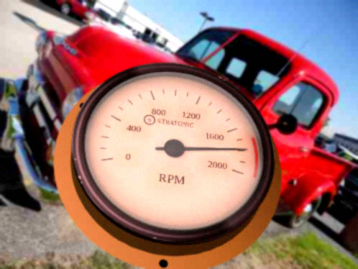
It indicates 1800 rpm
